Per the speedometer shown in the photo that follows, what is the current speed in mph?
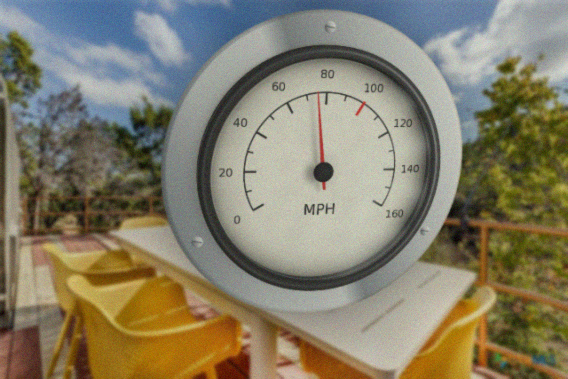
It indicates 75 mph
